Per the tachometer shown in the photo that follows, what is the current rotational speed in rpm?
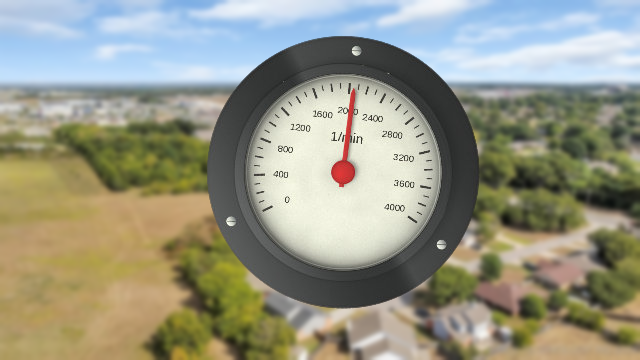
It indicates 2050 rpm
